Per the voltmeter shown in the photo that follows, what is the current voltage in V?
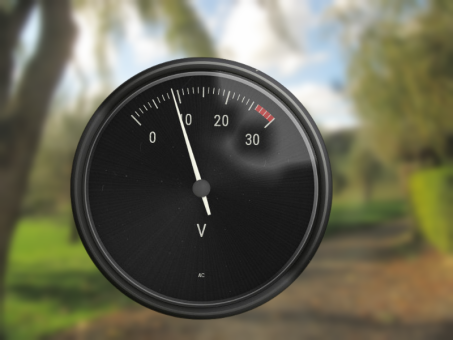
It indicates 9 V
